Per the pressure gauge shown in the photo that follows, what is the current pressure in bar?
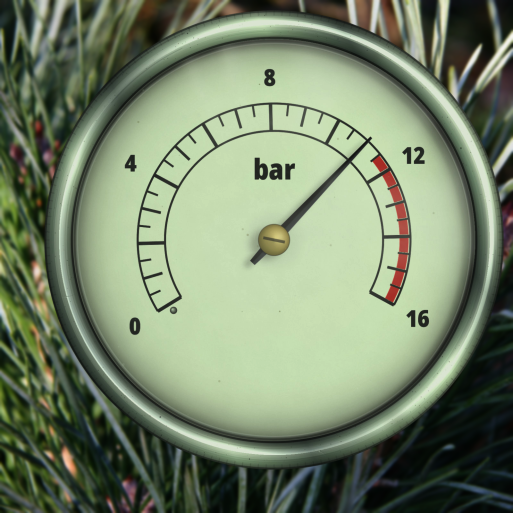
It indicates 11 bar
